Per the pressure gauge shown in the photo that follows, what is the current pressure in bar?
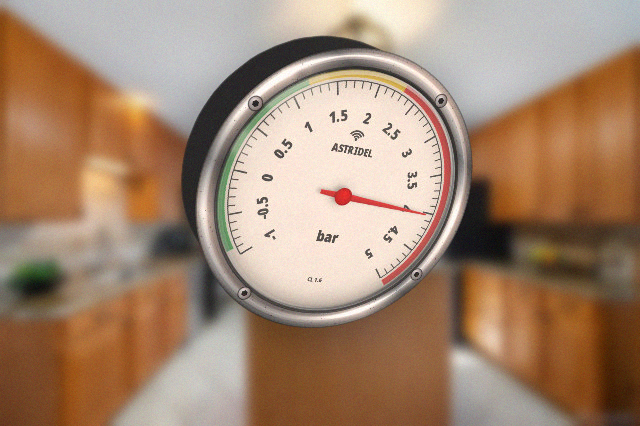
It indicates 4 bar
